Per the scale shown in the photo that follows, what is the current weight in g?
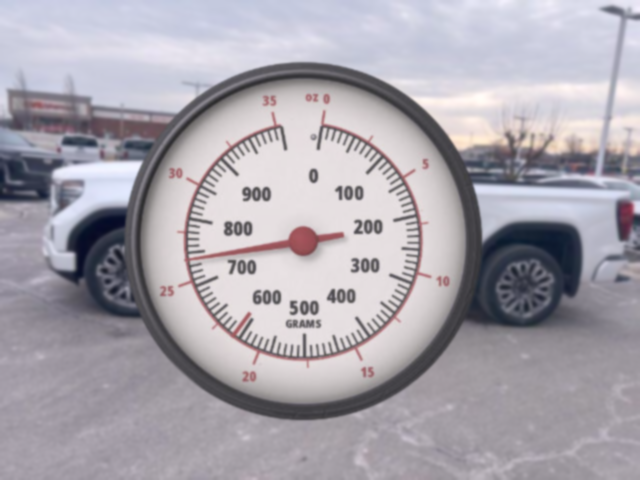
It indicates 740 g
